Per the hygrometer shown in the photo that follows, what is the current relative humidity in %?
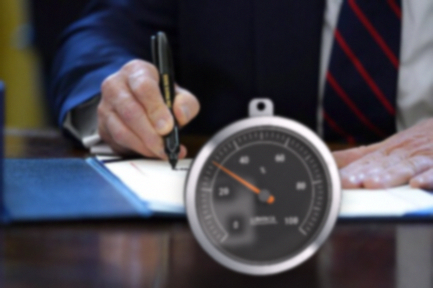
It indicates 30 %
